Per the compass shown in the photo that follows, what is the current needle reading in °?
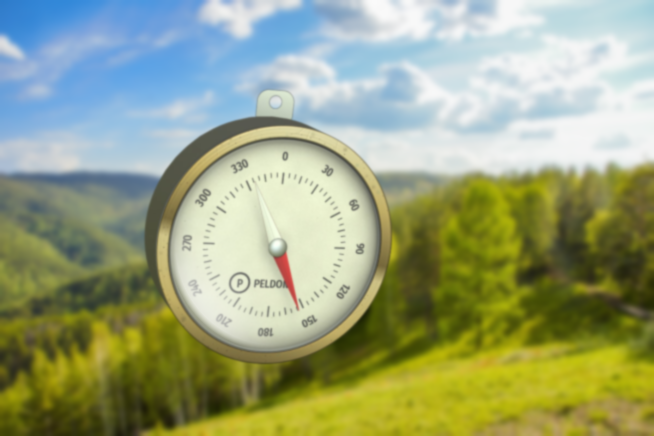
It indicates 155 °
